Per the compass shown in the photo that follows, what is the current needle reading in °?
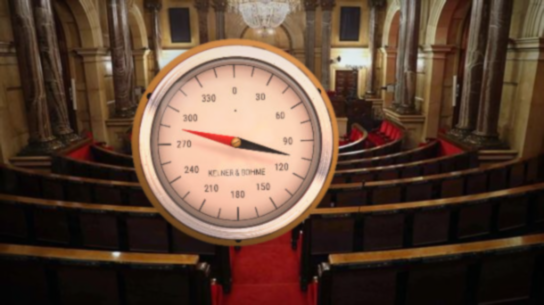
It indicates 285 °
